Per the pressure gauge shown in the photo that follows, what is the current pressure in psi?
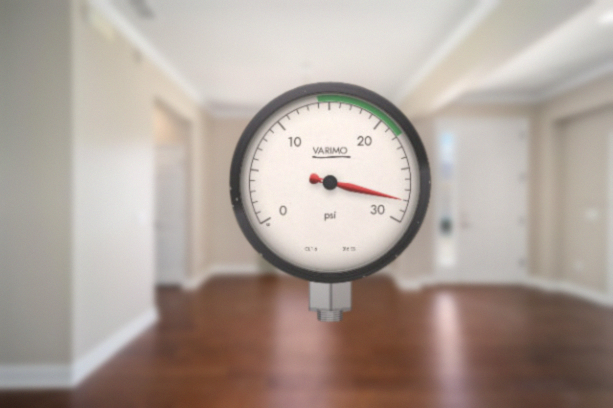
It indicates 28 psi
